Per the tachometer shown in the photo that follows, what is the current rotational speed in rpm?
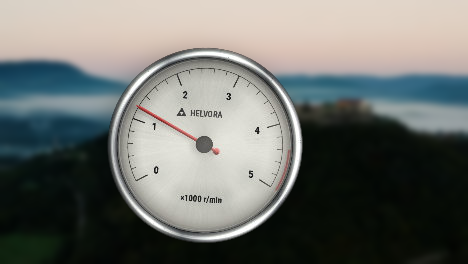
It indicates 1200 rpm
